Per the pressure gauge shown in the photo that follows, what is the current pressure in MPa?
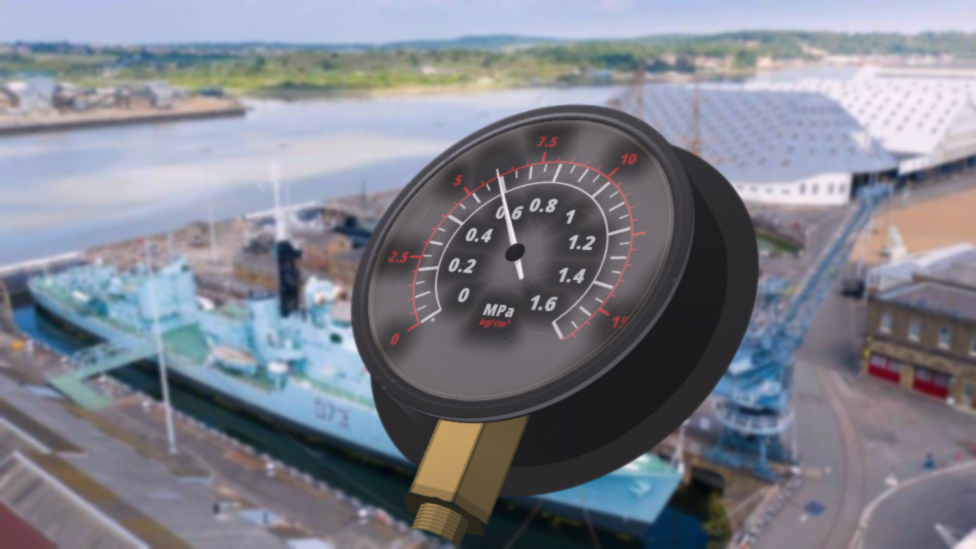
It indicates 0.6 MPa
